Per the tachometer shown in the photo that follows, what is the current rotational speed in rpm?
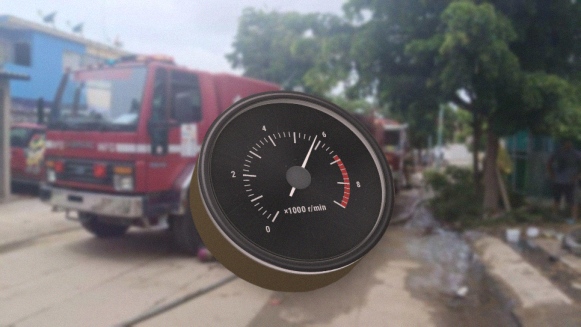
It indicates 5800 rpm
